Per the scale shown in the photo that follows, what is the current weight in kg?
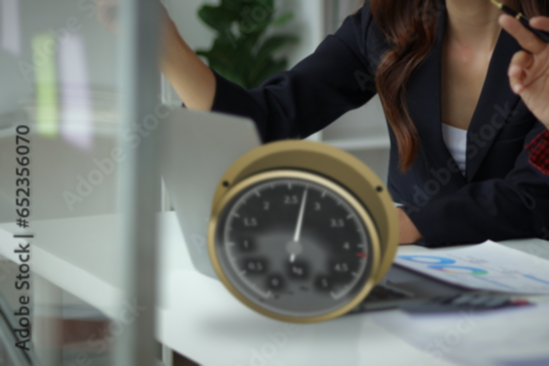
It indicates 2.75 kg
